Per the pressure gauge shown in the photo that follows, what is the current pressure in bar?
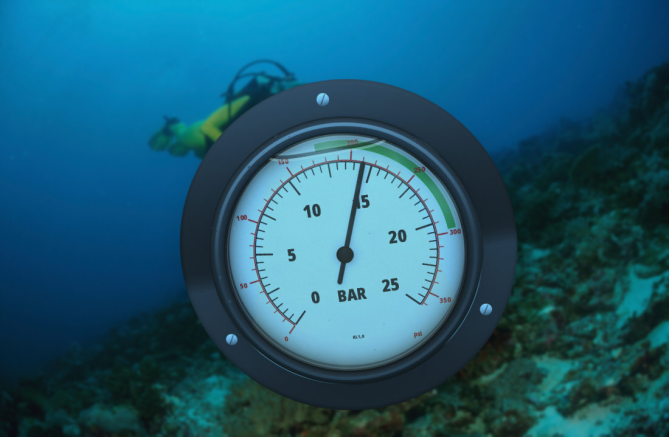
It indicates 14.5 bar
